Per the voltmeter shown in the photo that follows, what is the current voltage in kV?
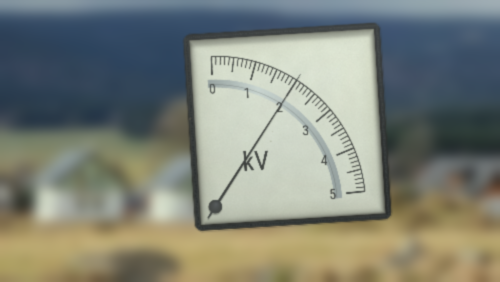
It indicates 2 kV
